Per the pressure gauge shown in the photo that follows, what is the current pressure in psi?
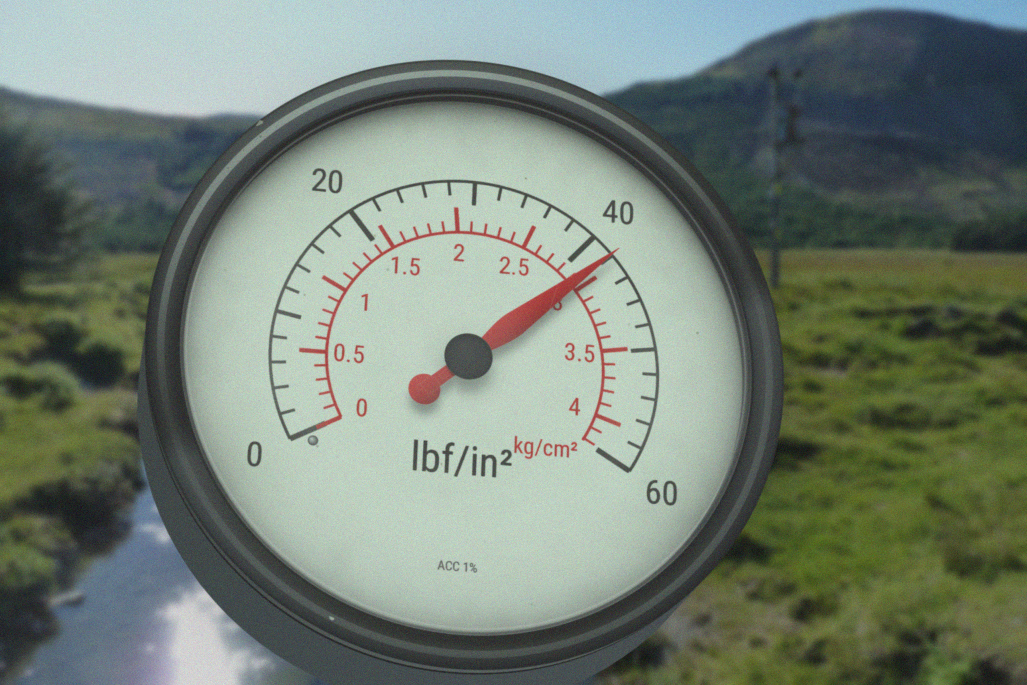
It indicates 42 psi
